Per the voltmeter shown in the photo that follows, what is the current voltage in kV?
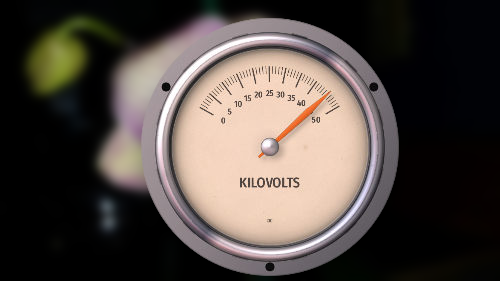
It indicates 45 kV
